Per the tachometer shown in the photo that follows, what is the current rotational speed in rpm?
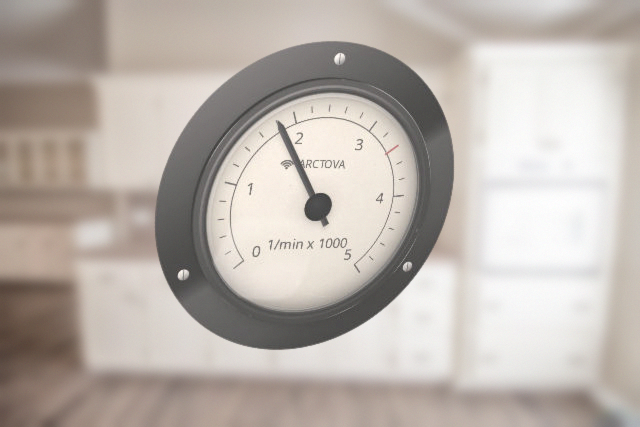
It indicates 1800 rpm
